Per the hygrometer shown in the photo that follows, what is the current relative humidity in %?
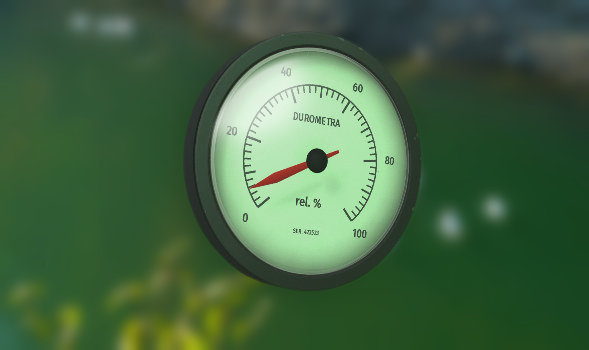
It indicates 6 %
